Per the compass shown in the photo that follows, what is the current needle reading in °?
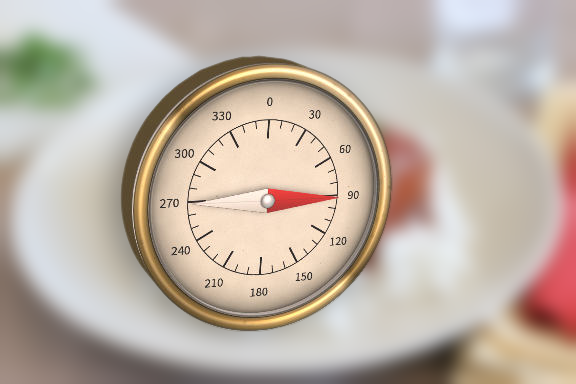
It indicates 90 °
